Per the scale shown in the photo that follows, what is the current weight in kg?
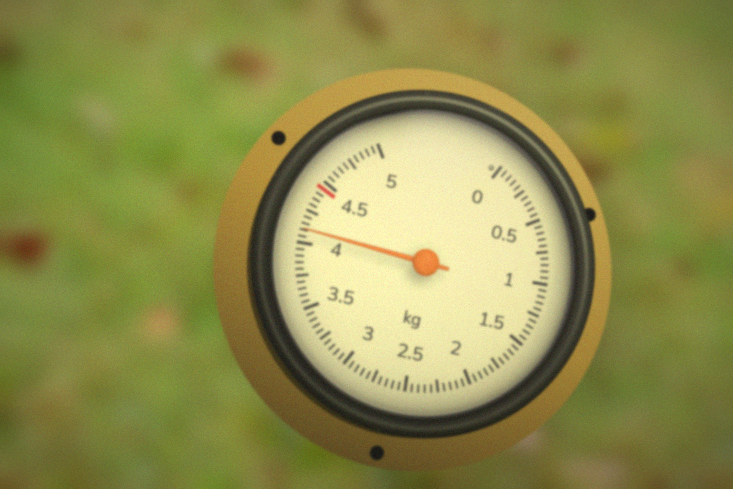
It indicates 4.1 kg
